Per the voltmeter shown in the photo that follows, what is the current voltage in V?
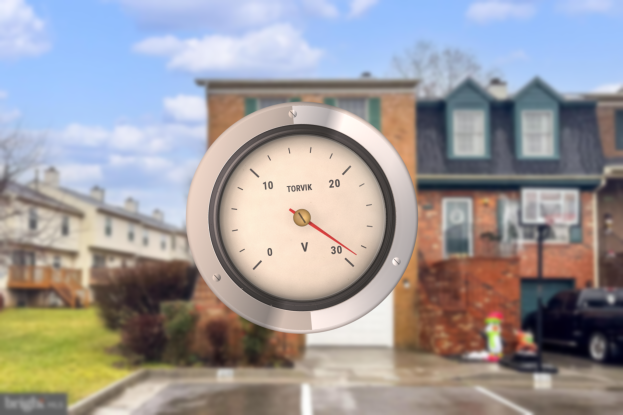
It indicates 29 V
